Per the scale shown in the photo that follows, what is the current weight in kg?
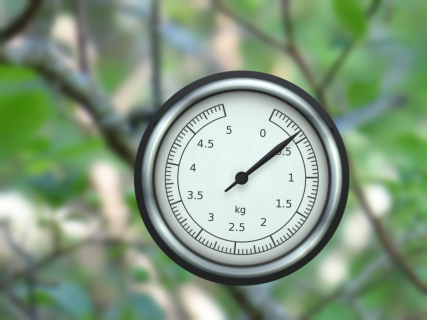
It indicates 0.4 kg
